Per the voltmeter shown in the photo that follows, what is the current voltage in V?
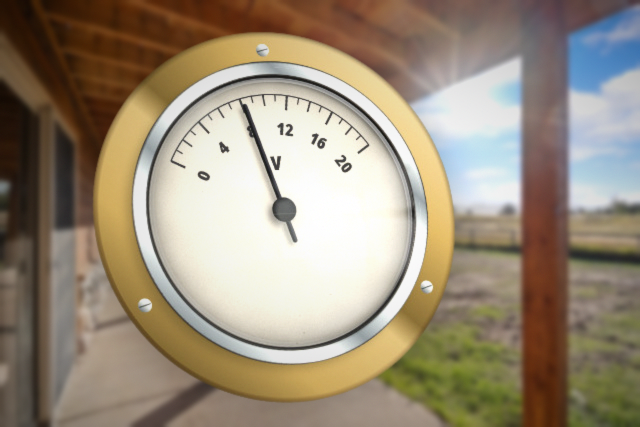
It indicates 8 V
